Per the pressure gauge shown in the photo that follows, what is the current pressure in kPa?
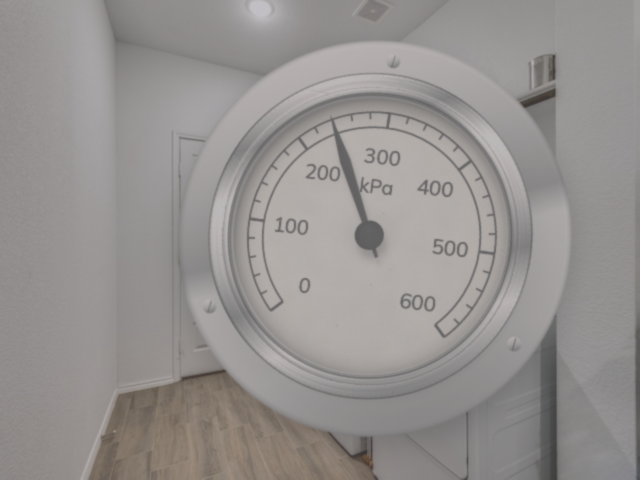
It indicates 240 kPa
